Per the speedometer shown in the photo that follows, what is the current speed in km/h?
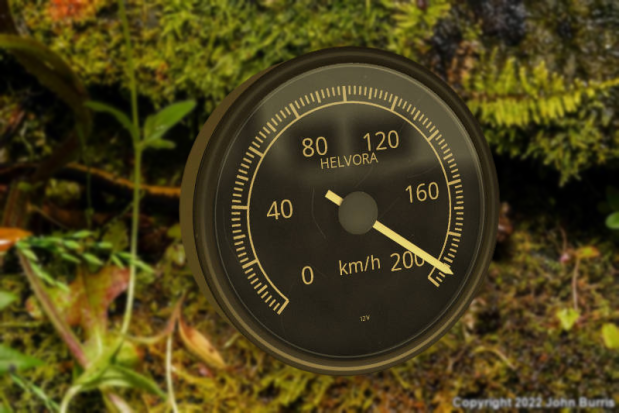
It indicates 194 km/h
